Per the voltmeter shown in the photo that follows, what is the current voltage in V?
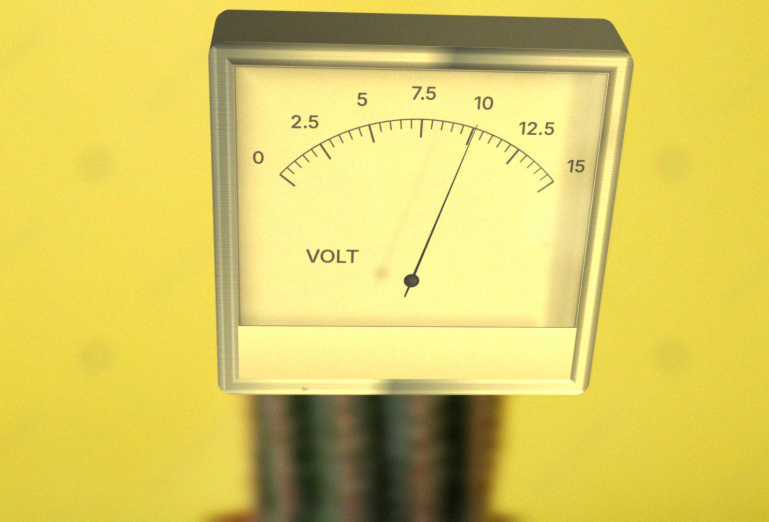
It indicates 10 V
